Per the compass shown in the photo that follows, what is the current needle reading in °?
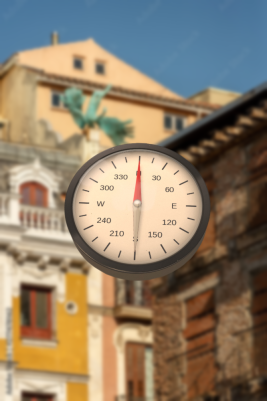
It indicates 0 °
